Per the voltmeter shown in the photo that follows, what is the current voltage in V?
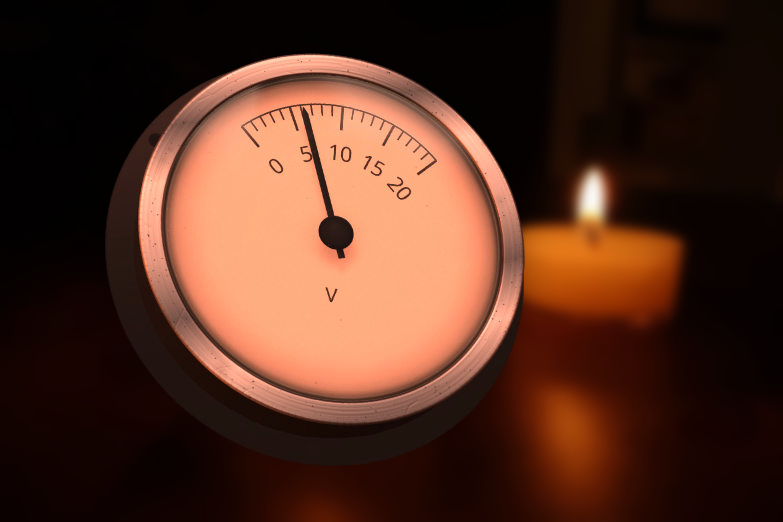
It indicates 6 V
